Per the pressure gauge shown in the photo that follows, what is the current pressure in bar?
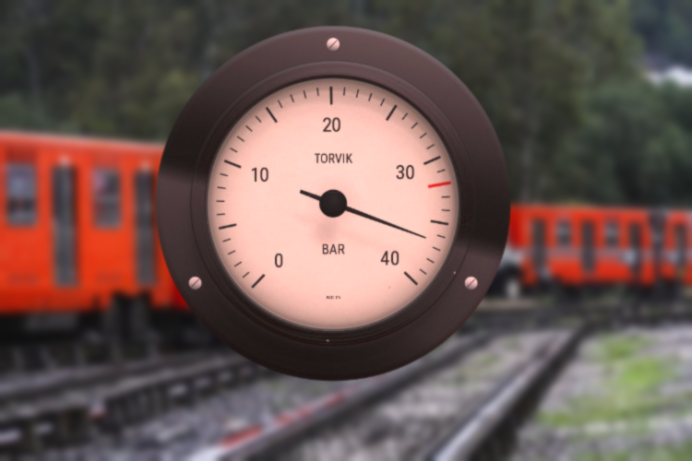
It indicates 36.5 bar
